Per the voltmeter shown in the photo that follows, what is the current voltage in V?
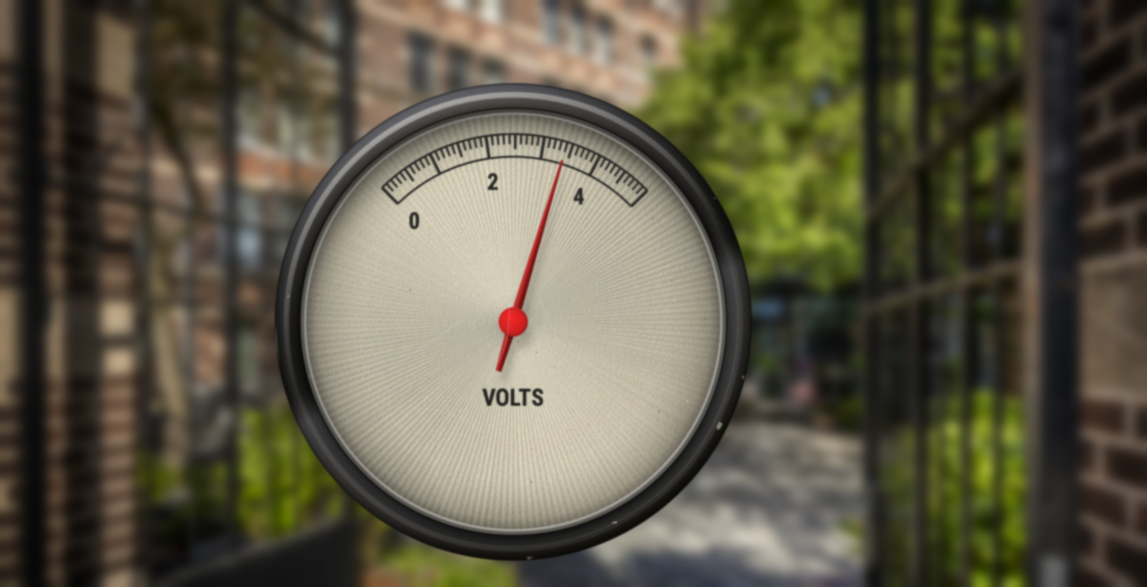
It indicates 3.4 V
